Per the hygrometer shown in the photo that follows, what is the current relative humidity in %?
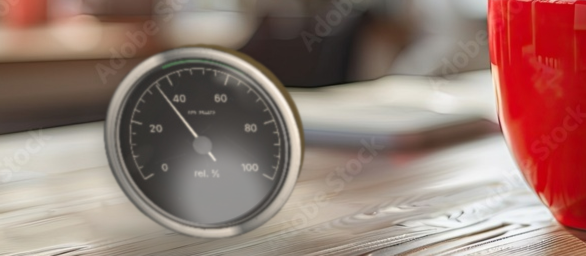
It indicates 36 %
